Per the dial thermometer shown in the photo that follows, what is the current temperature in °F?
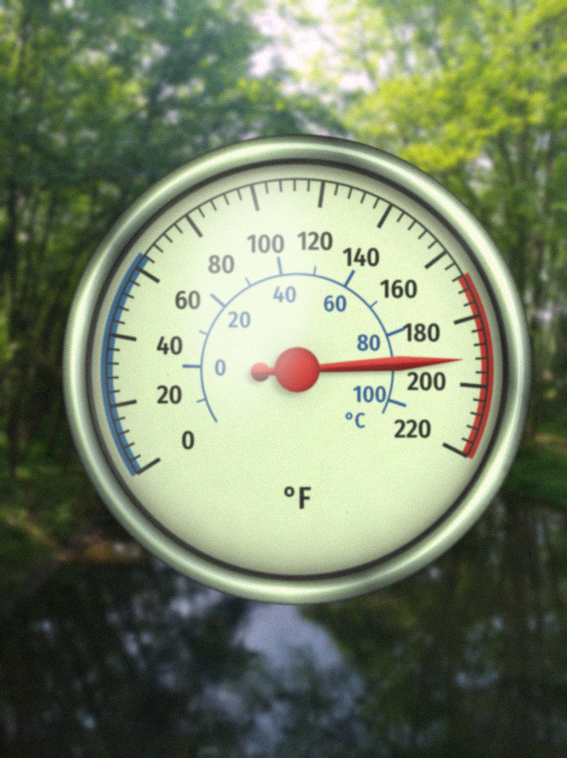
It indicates 192 °F
